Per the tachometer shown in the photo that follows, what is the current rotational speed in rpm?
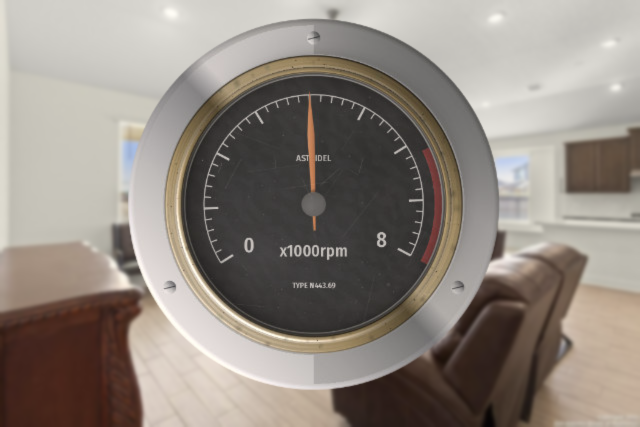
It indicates 4000 rpm
